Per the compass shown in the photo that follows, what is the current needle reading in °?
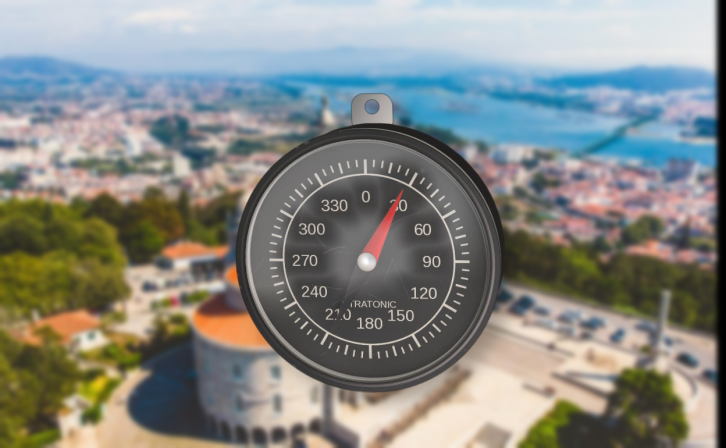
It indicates 27.5 °
